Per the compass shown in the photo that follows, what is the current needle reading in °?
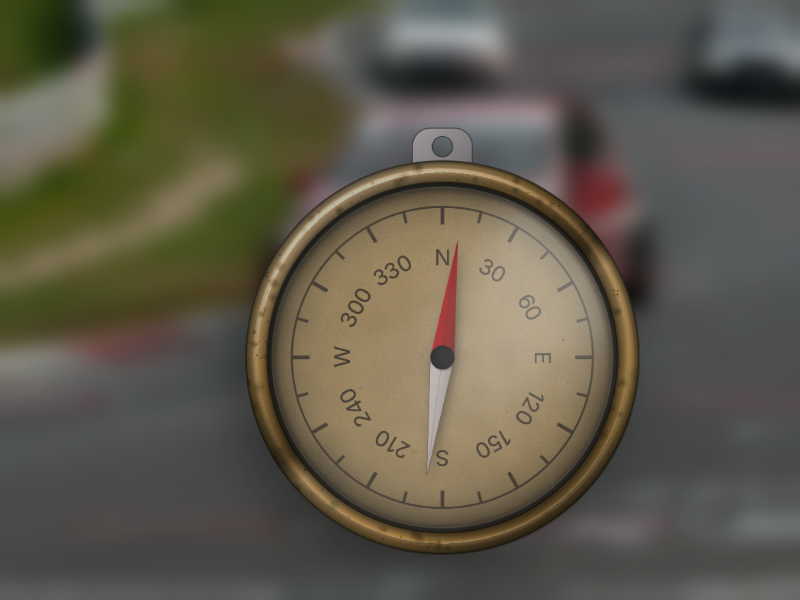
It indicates 7.5 °
